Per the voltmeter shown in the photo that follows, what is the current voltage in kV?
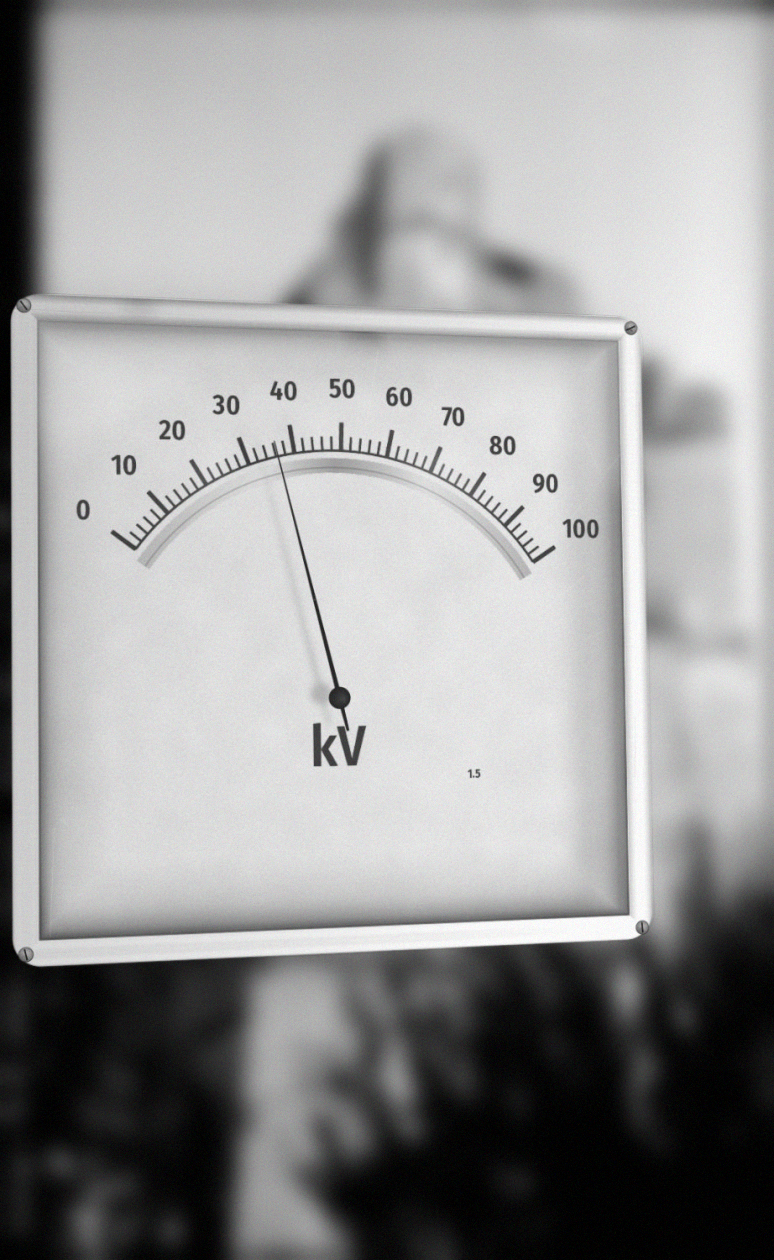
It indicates 36 kV
